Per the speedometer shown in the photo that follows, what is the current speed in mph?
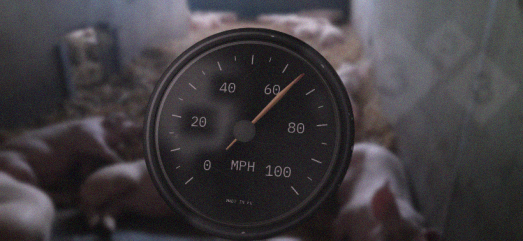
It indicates 65 mph
